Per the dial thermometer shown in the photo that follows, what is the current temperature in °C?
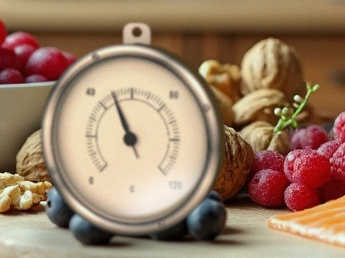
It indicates 50 °C
